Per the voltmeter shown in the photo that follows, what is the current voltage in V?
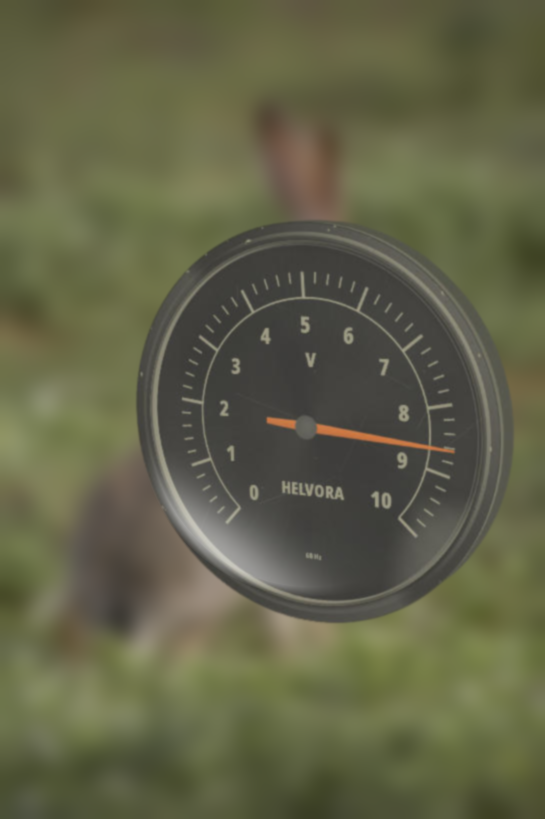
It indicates 8.6 V
